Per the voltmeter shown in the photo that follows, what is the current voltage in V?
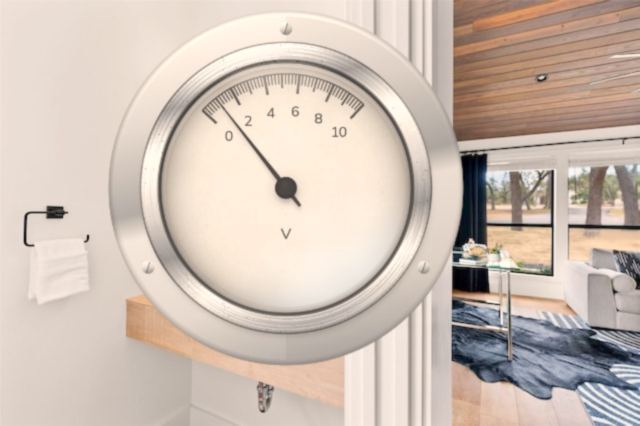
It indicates 1 V
